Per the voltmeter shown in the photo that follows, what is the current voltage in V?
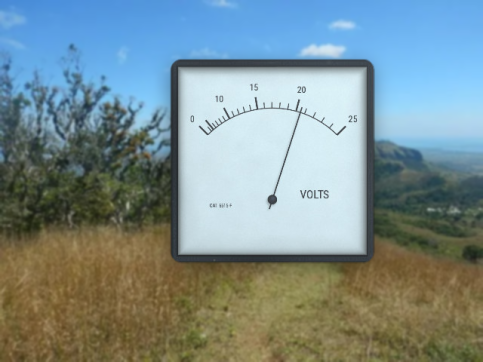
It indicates 20.5 V
